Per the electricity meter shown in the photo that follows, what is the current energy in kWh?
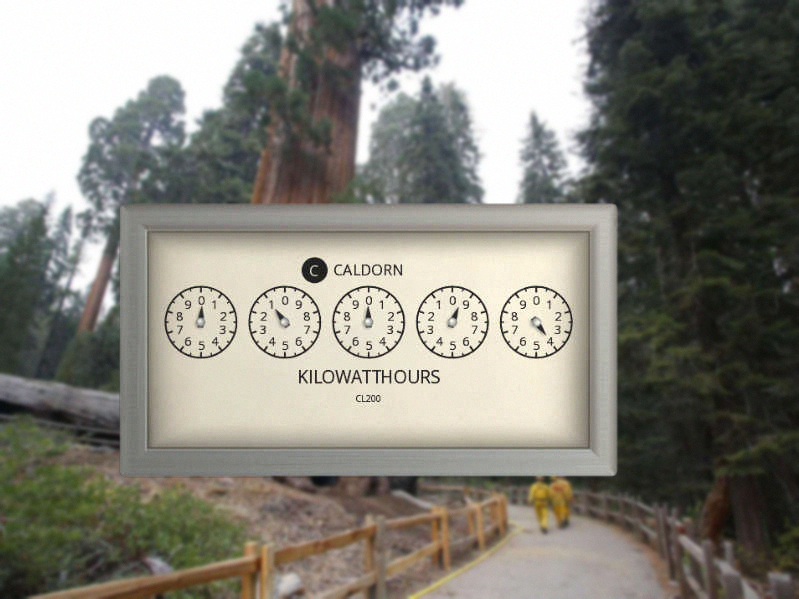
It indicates 994 kWh
